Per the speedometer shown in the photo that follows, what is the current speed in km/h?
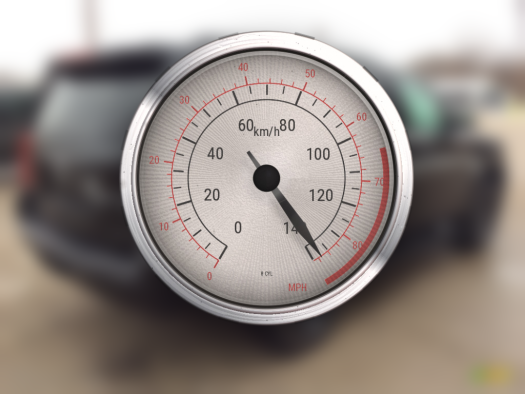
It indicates 137.5 km/h
